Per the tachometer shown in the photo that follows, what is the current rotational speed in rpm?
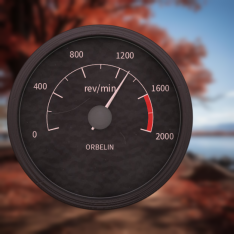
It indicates 1300 rpm
